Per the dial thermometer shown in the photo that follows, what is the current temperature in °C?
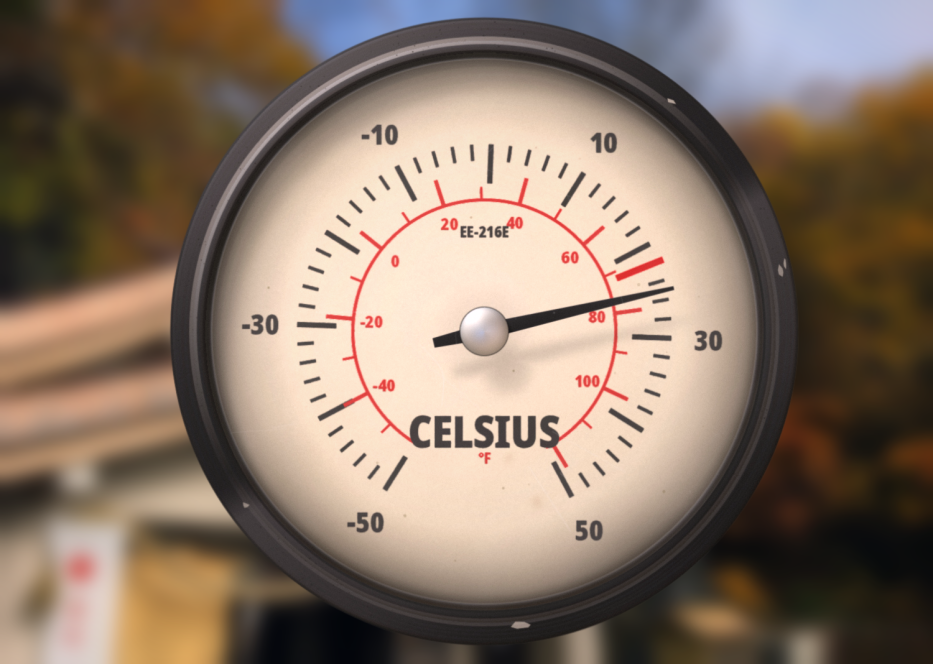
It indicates 25 °C
